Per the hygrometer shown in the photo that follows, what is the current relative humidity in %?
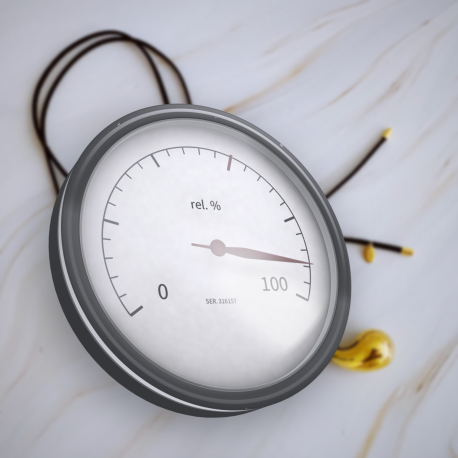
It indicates 92 %
